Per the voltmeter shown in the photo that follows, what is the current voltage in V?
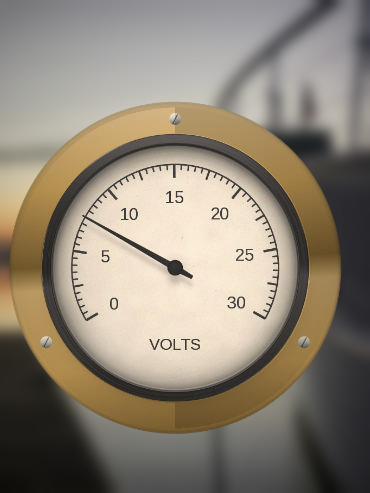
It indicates 7.5 V
